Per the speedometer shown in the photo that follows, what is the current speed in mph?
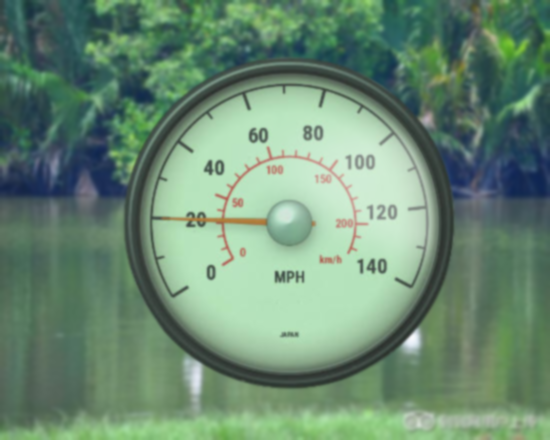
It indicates 20 mph
